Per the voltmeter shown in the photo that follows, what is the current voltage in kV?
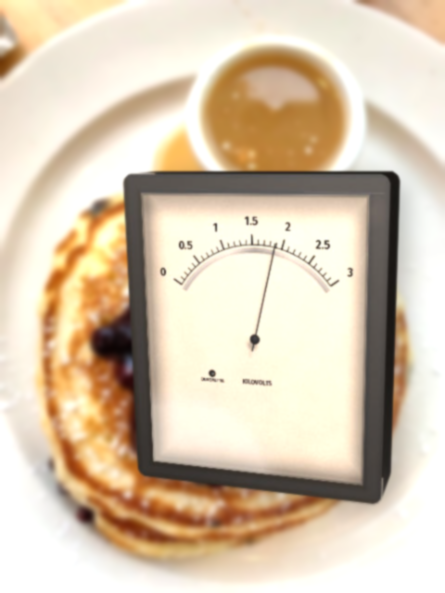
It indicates 1.9 kV
